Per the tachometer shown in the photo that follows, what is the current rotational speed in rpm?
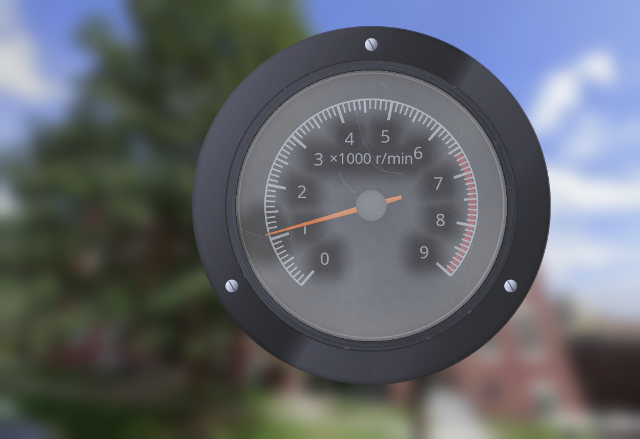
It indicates 1100 rpm
